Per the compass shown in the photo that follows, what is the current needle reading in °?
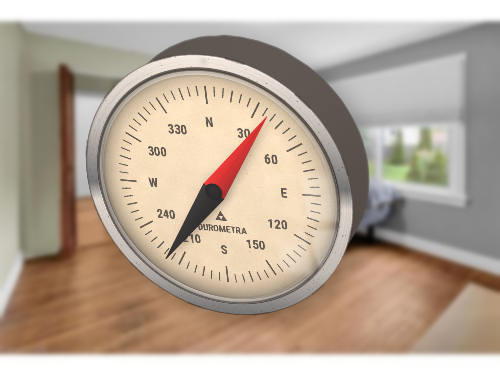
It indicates 37.5 °
